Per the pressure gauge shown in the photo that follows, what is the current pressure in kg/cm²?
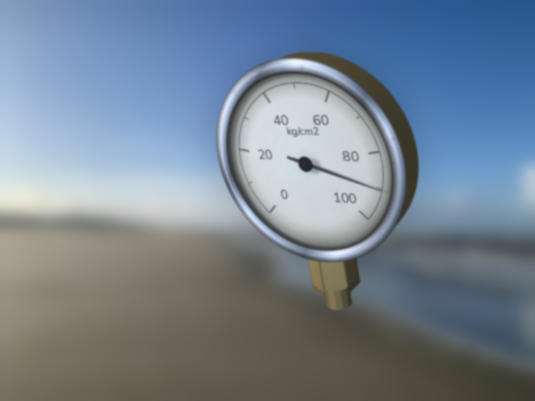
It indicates 90 kg/cm²
